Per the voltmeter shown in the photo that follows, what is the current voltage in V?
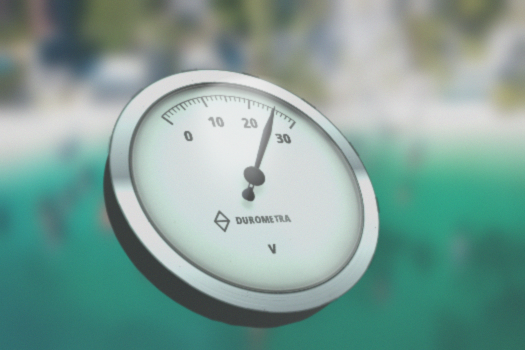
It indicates 25 V
